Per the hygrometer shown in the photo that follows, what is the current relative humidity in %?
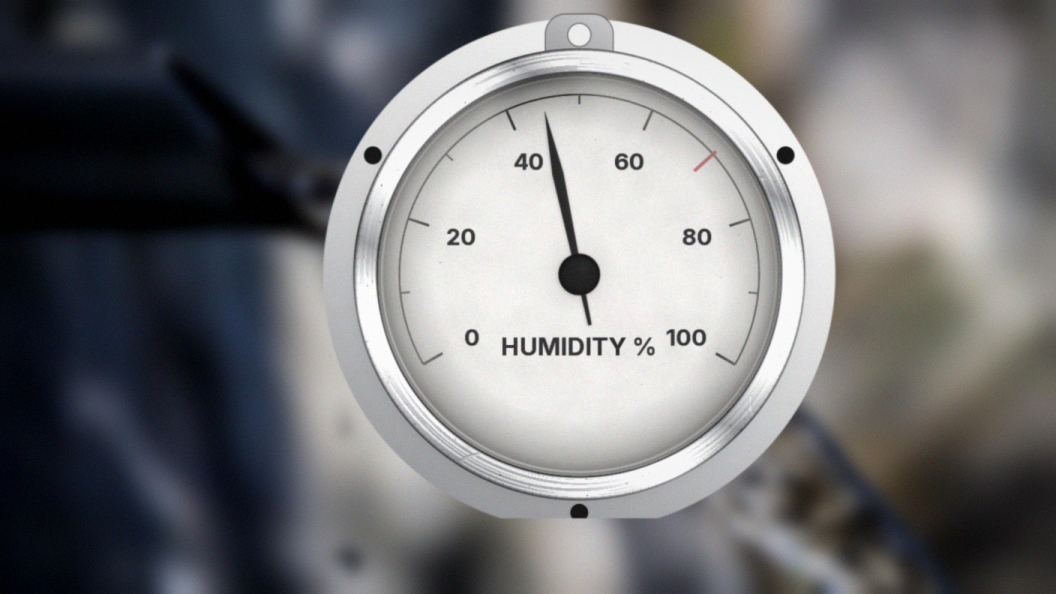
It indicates 45 %
